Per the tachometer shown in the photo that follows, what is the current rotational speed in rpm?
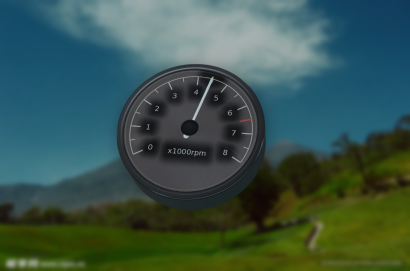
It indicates 4500 rpm
